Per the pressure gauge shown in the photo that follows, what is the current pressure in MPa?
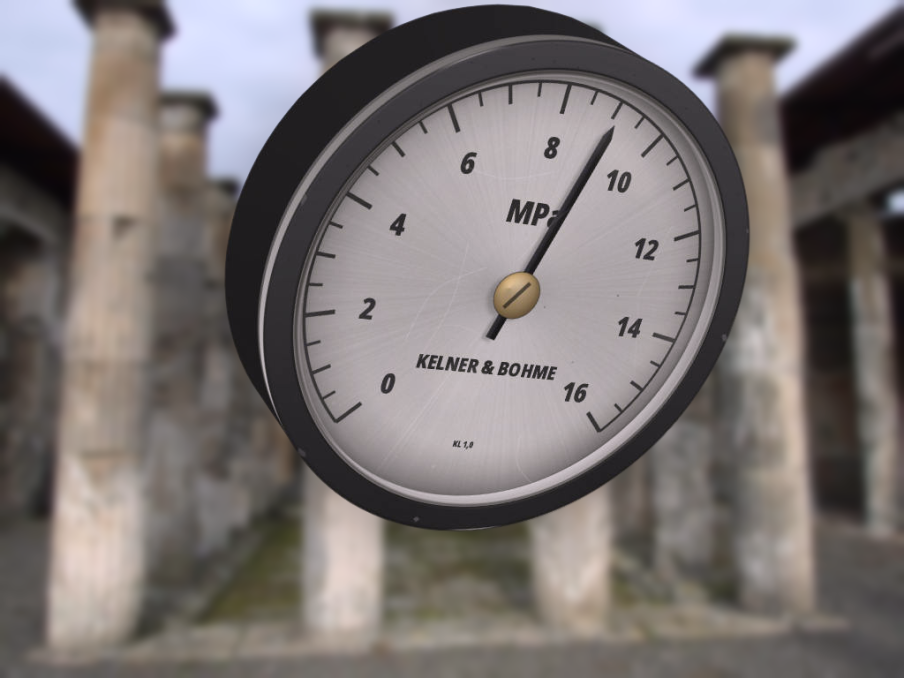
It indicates 9 MPa
